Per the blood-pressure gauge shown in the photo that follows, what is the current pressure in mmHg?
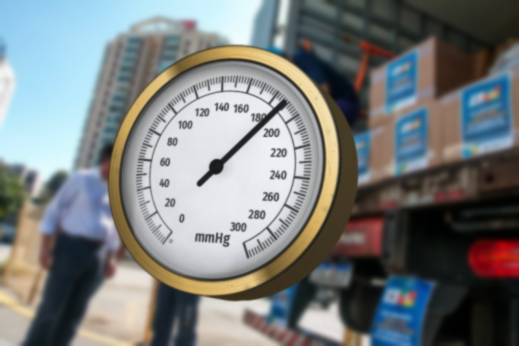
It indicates 190 mmHg
